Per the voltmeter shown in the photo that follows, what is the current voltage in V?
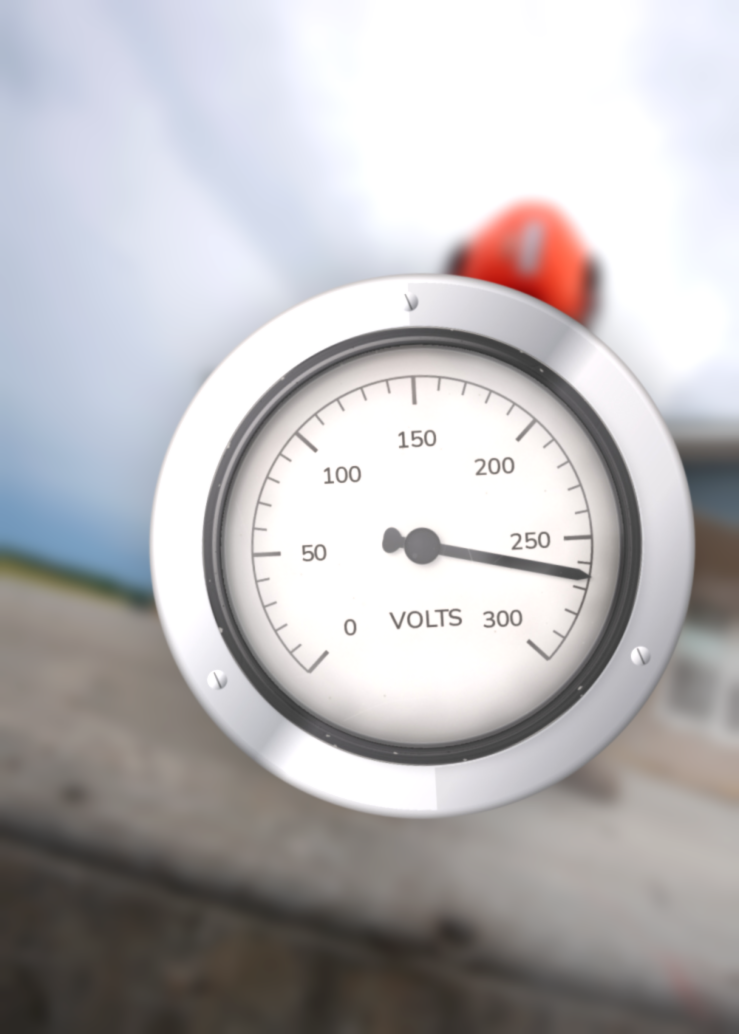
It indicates 265 V
